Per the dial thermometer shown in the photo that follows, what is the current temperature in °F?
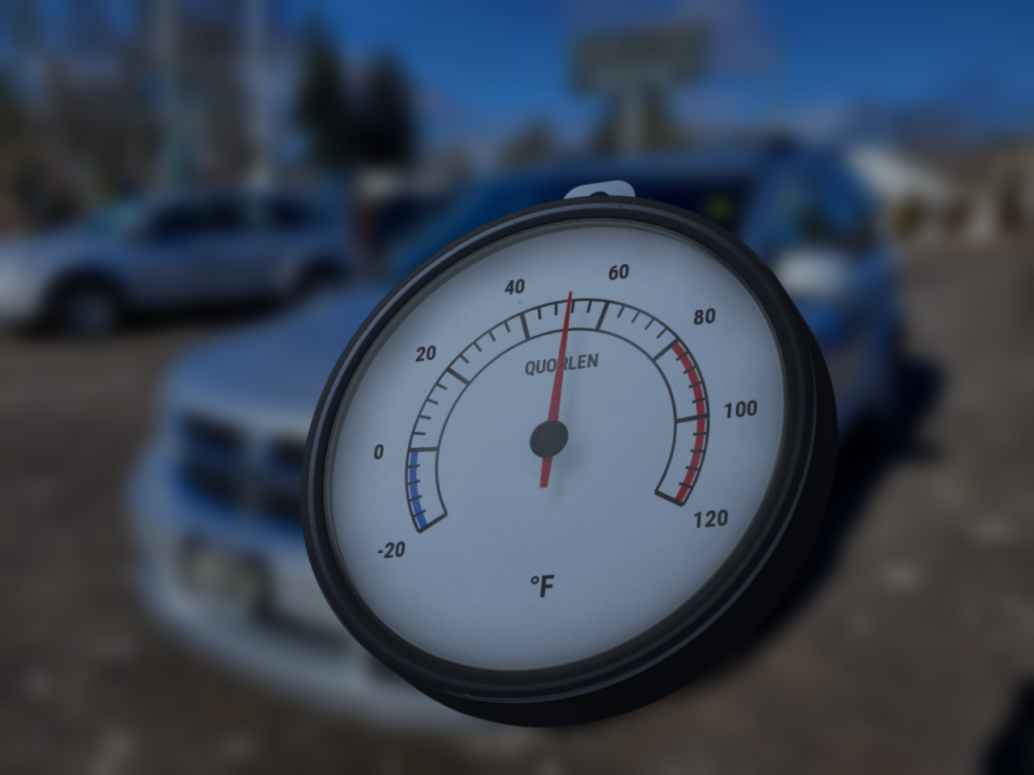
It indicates 52 °F
